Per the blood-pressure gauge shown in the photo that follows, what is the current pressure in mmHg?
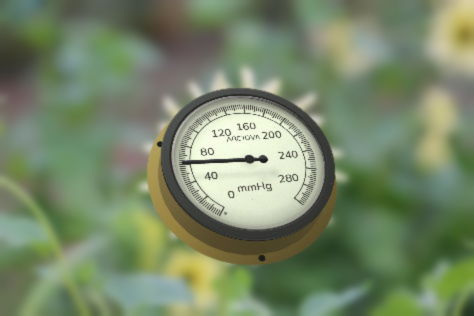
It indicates 60 mmHg
